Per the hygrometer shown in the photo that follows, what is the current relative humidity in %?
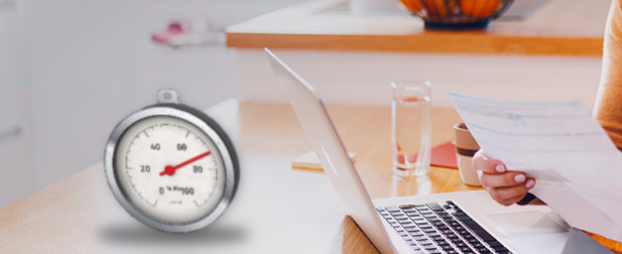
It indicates 72 %
